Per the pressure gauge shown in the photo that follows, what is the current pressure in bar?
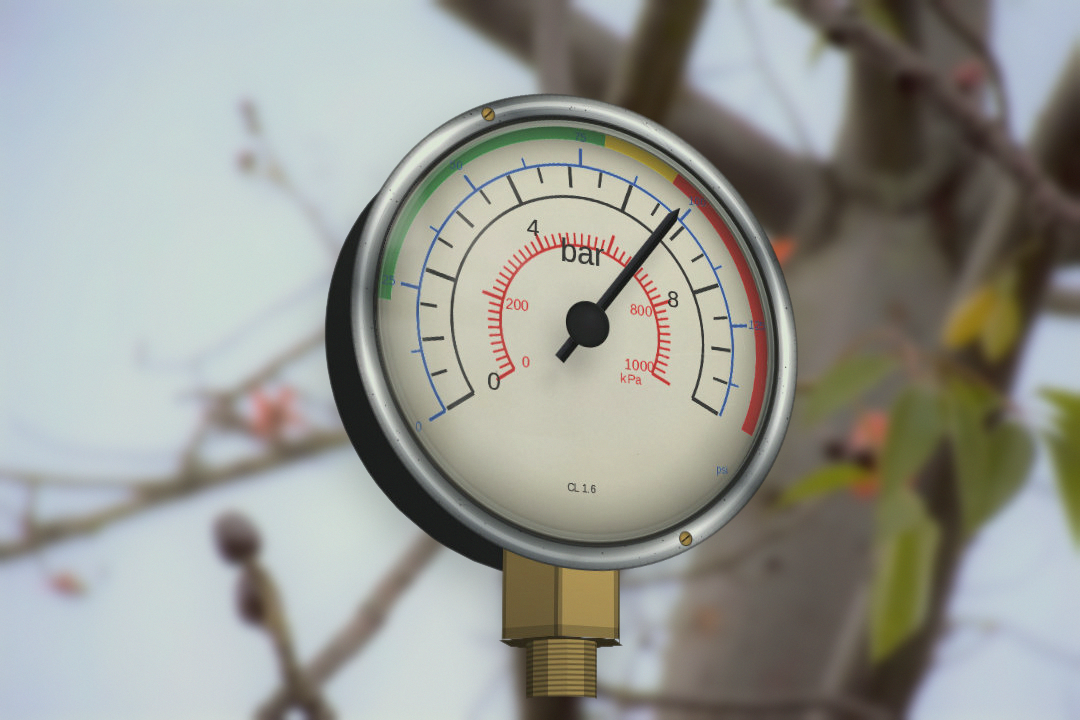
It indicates 6.75 bar
